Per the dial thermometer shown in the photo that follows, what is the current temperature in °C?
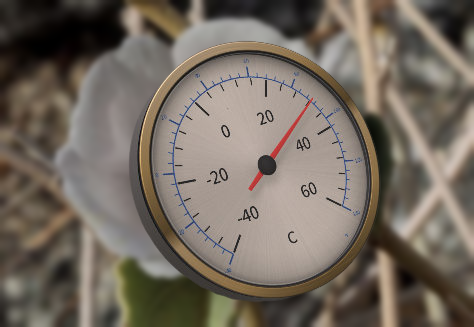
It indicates 32 °C
